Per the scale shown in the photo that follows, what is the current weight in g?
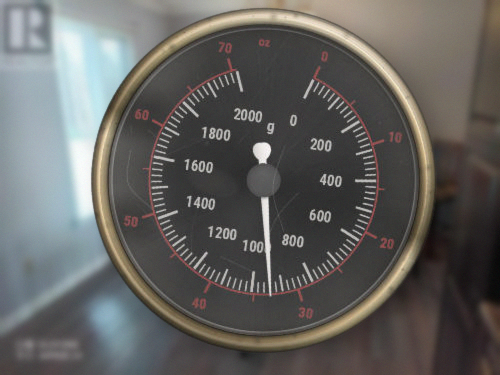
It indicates 940 g
